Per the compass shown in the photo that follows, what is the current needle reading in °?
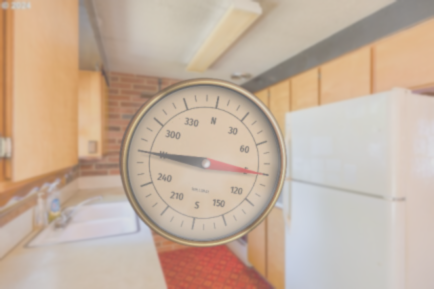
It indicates 90 °
